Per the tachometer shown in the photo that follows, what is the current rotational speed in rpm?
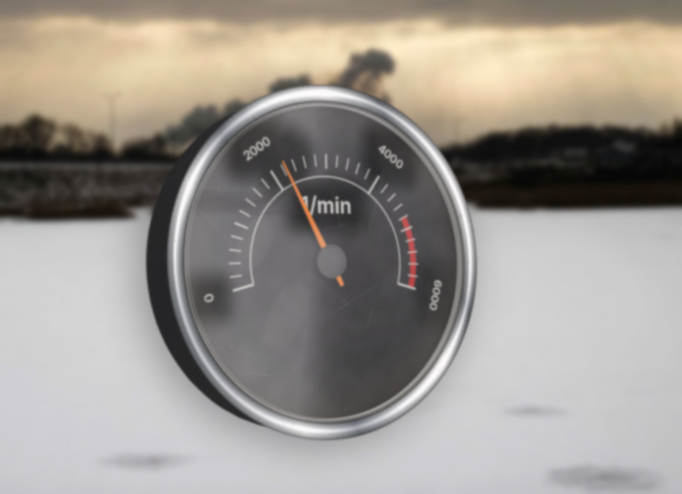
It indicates 2200 rpm
